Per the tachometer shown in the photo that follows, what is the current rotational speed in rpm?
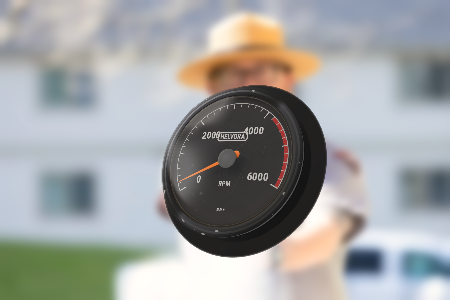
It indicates 200 rpm
